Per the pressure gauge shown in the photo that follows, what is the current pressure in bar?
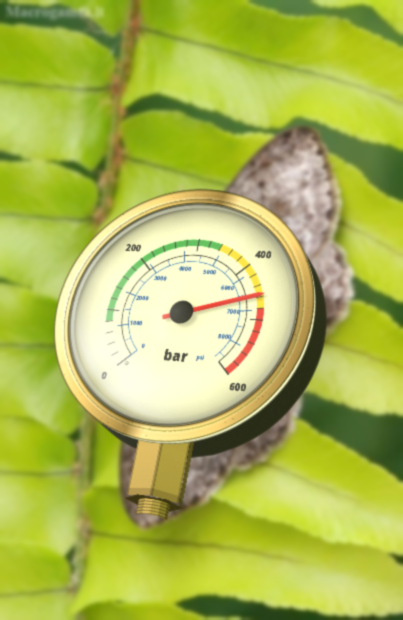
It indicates 460 bar
